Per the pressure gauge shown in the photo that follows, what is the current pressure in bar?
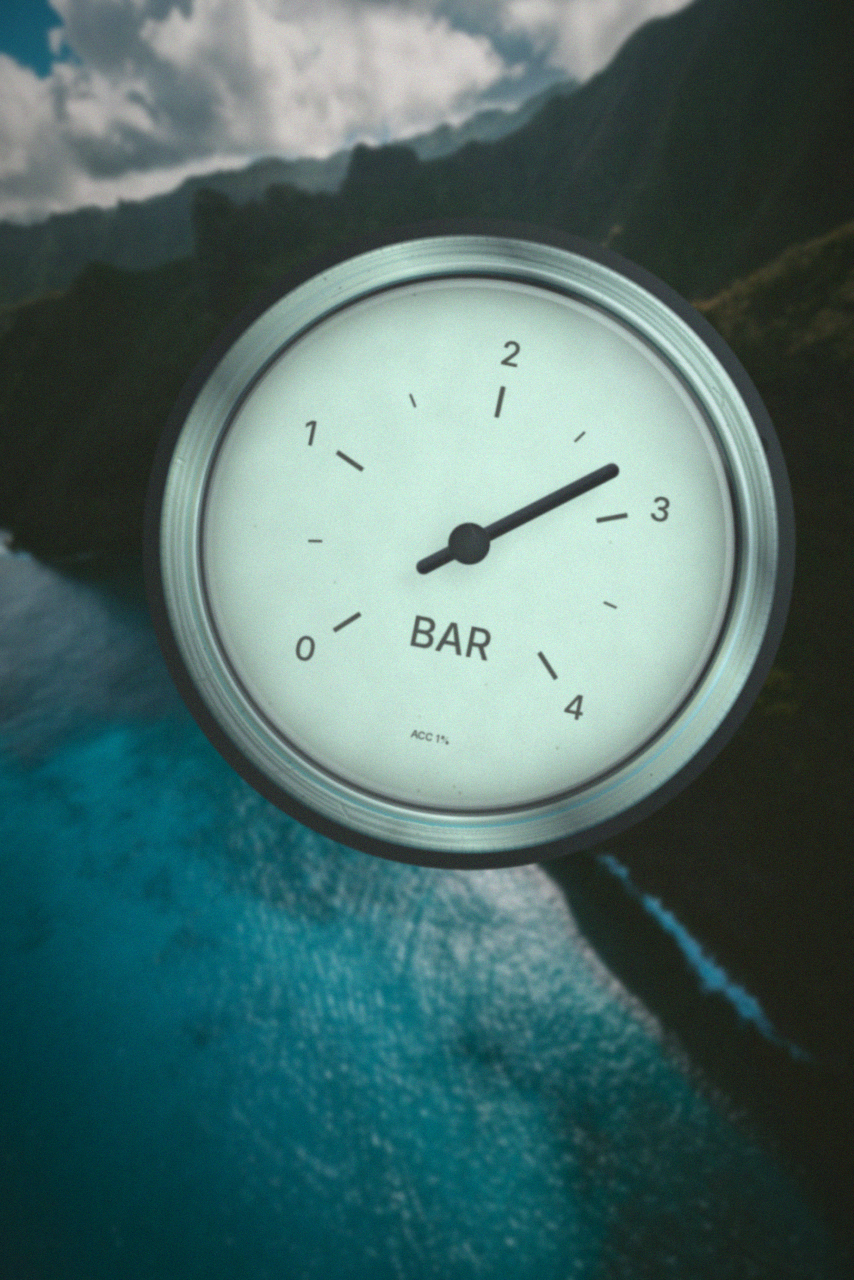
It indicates 2.75 bar
